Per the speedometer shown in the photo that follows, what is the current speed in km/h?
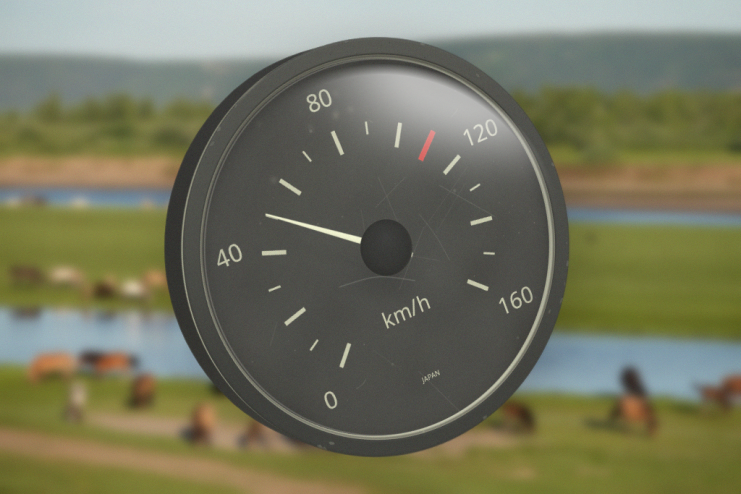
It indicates 50 km/h
